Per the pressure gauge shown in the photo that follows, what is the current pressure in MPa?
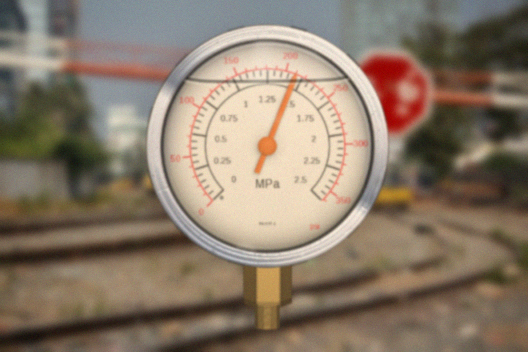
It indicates 1.45 MPa
